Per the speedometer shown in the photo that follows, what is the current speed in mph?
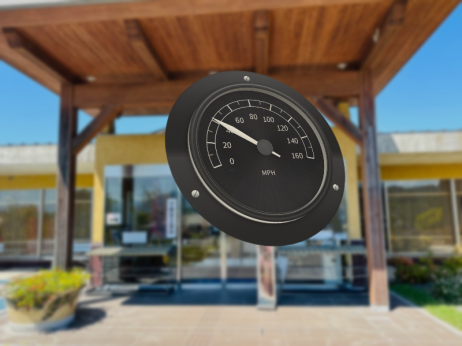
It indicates 40 mph
